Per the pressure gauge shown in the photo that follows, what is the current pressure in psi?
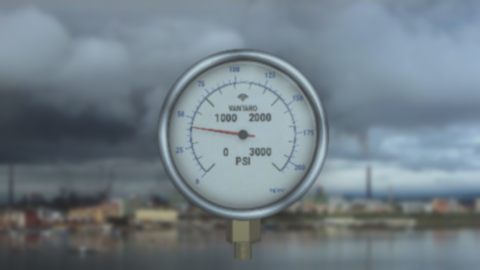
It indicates 600 psi
